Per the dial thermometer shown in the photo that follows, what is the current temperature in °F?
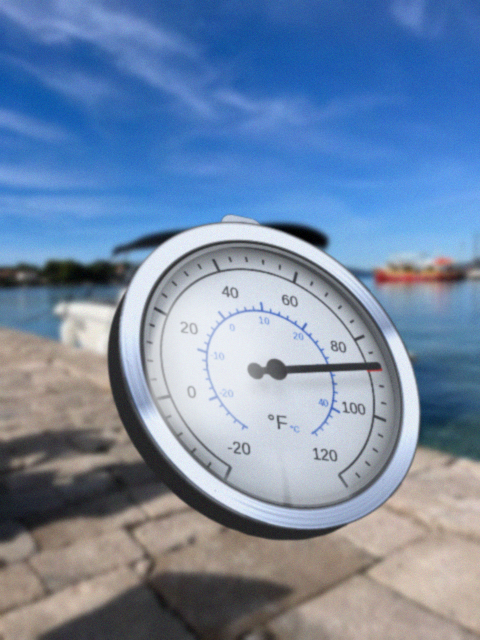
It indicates 88 °F
